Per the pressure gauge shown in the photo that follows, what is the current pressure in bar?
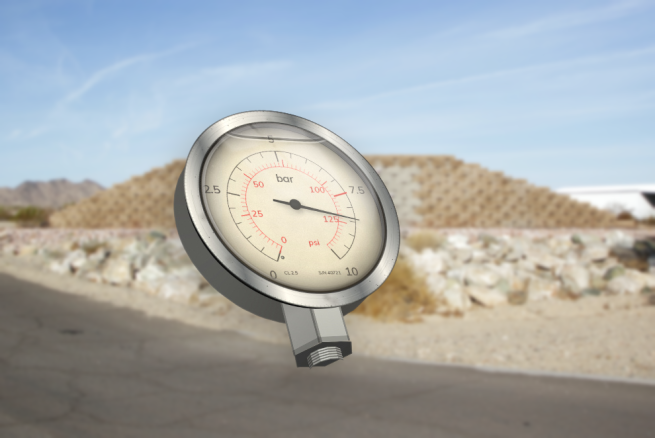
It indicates 8.5 bar
